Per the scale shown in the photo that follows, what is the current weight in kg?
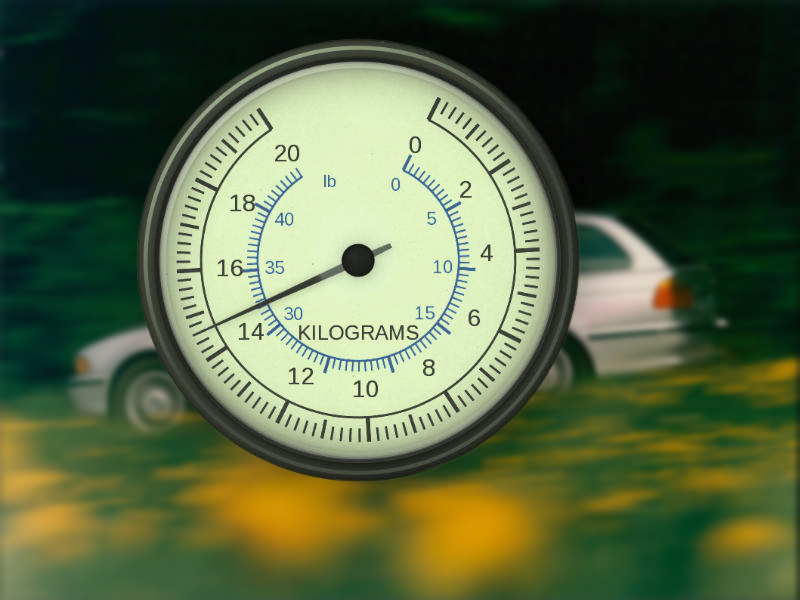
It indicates 14.6 kg
